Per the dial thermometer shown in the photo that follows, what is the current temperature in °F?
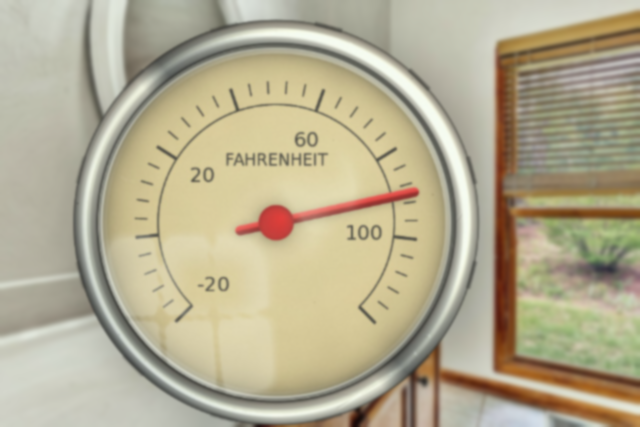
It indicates 90 °F
